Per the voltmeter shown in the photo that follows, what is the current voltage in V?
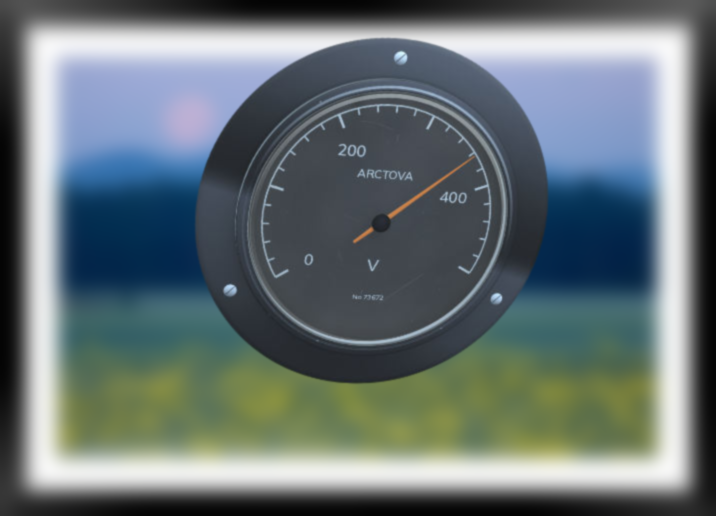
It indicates 360 V
